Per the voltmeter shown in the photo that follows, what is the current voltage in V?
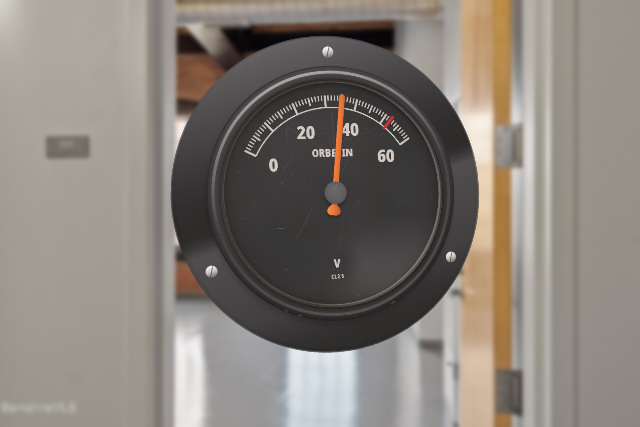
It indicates 35 V
